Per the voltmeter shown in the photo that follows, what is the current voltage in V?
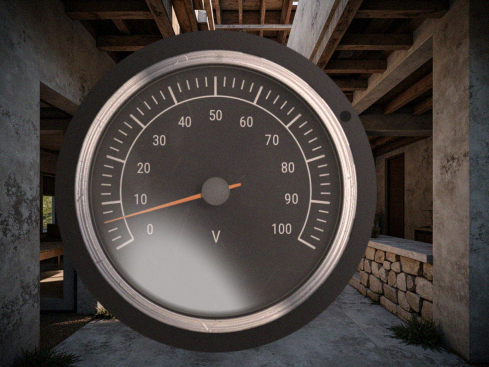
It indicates 6 V
